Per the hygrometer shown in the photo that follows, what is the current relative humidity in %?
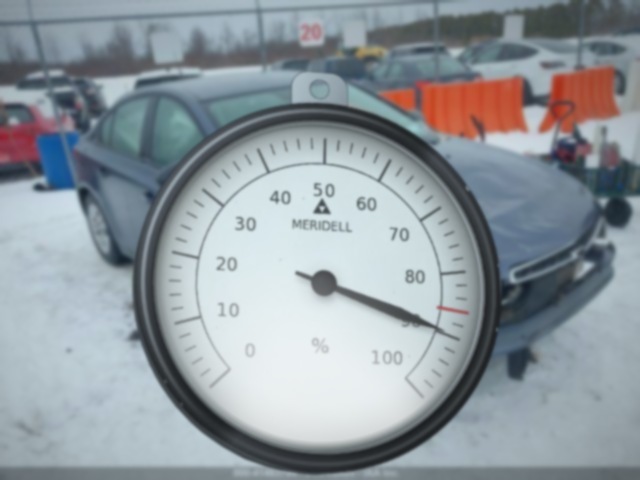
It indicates 90 %
